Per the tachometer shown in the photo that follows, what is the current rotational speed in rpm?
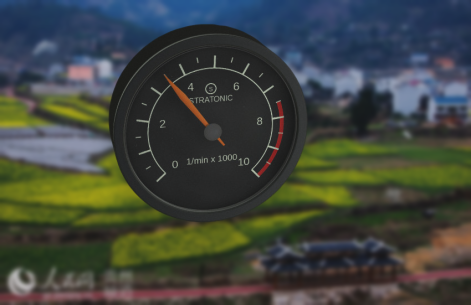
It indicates 3500 rpm
